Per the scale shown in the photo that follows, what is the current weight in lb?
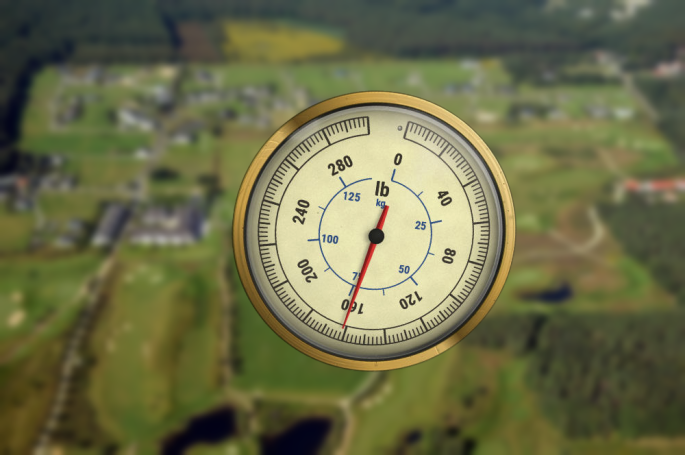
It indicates 162 lb
